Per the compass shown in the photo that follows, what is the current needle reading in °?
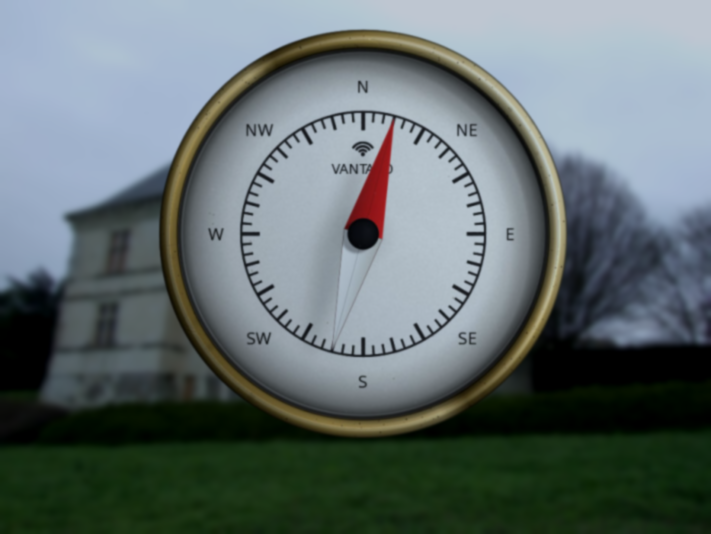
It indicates 15 °
